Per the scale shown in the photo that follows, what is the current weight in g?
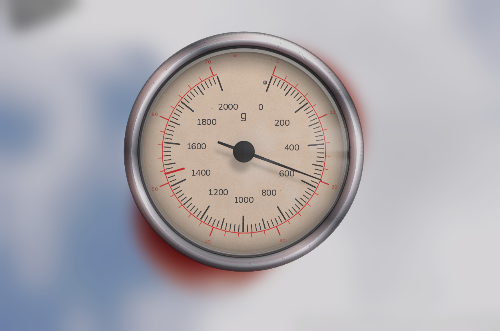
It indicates 560 g
